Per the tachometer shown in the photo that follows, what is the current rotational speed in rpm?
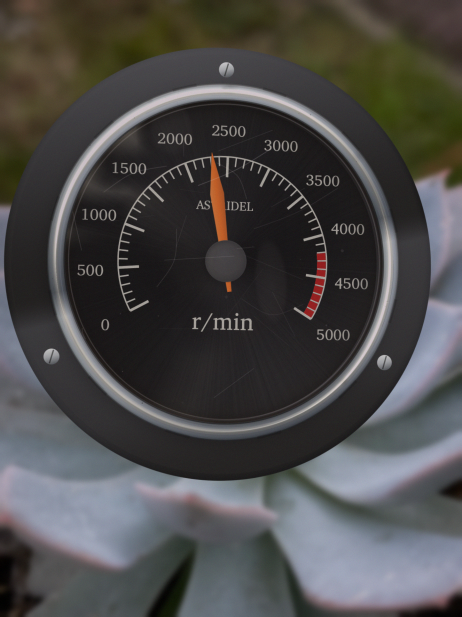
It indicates 2300 rpm
